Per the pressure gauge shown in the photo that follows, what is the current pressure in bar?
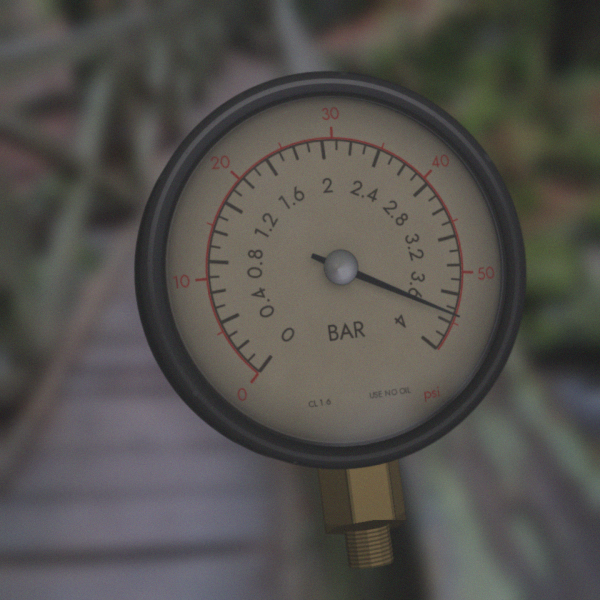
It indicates 3.75 bar
